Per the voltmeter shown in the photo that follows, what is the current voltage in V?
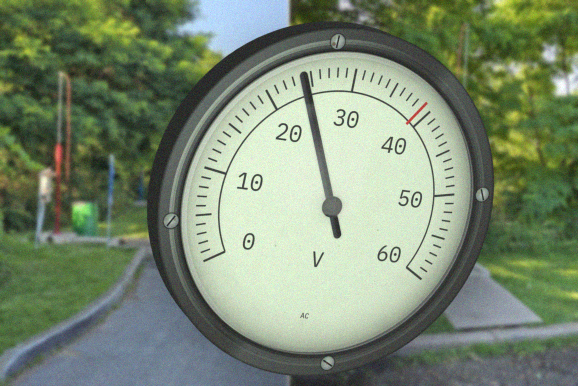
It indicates 24 V
